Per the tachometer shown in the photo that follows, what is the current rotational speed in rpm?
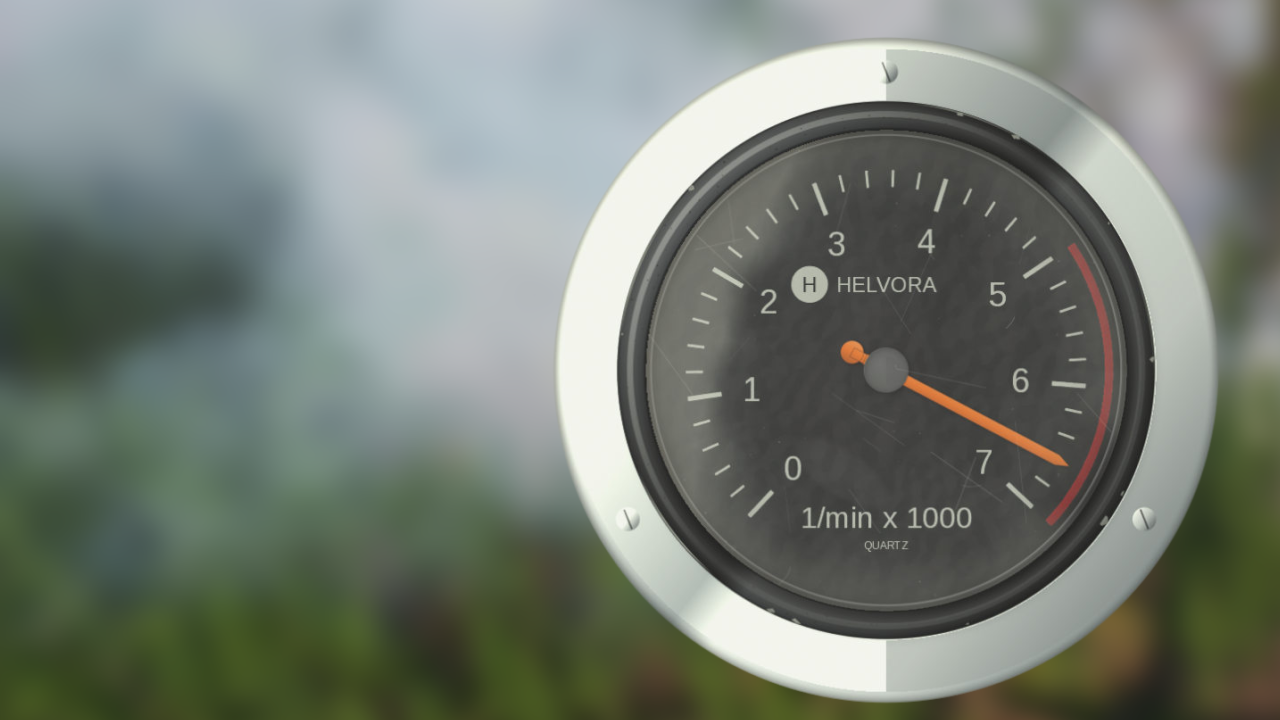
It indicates 6600 rpm
